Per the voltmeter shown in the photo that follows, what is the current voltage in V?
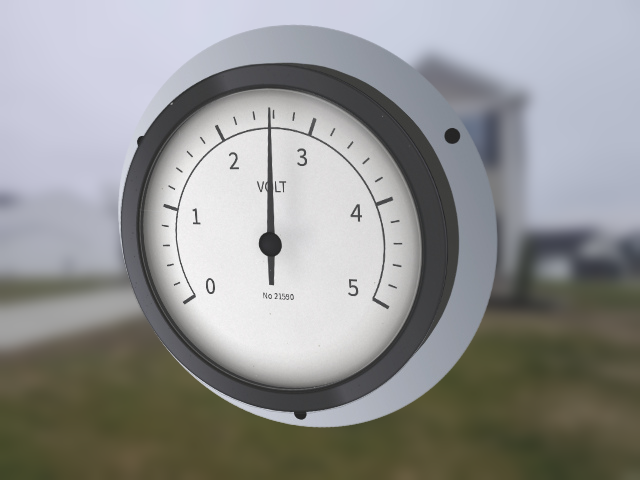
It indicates 2.6 V
